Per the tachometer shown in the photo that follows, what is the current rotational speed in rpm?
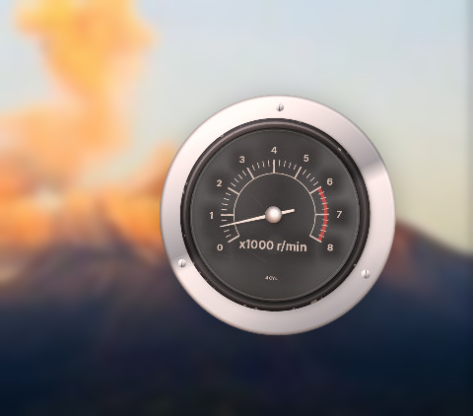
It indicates 600 rpm
